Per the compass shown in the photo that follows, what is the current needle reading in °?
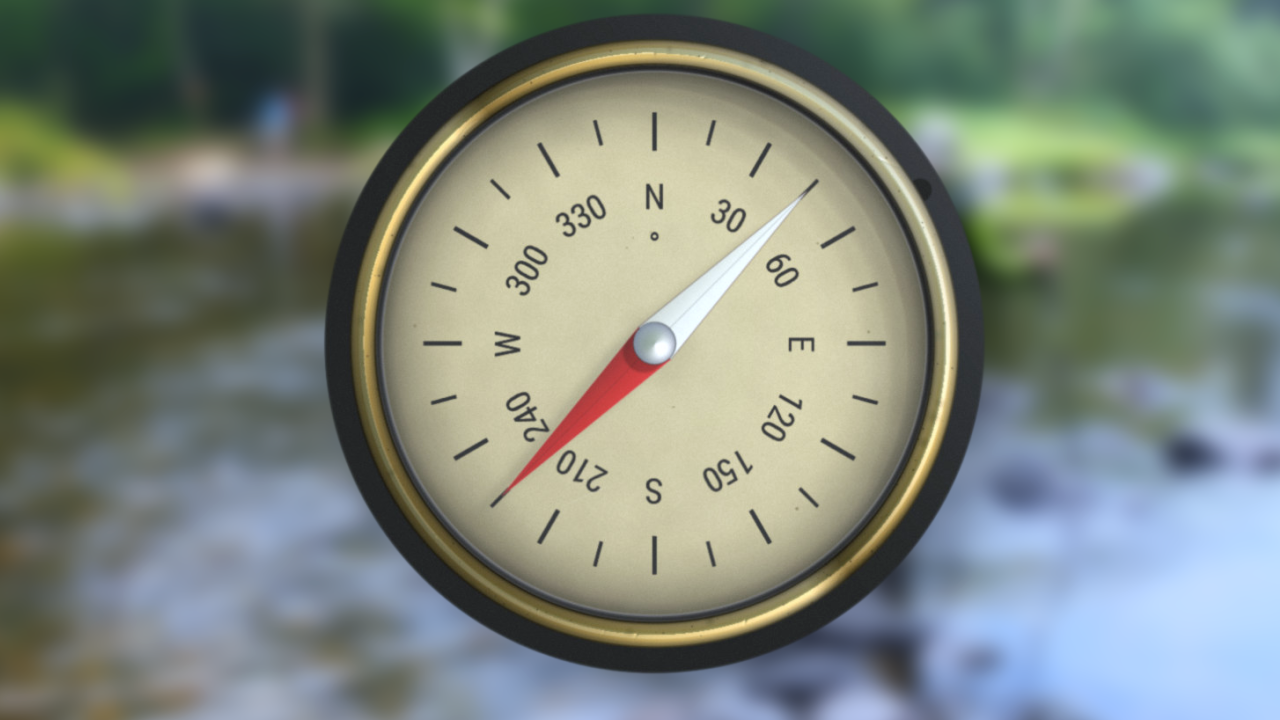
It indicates 225 °
